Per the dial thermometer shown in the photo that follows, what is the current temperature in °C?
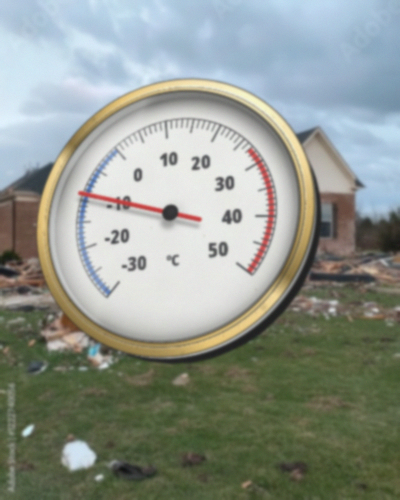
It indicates -10 °C
